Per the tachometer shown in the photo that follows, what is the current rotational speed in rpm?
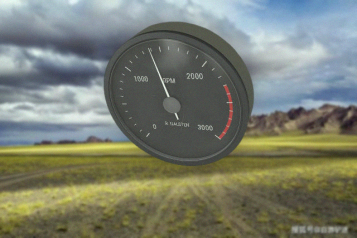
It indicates 1400 rpm
